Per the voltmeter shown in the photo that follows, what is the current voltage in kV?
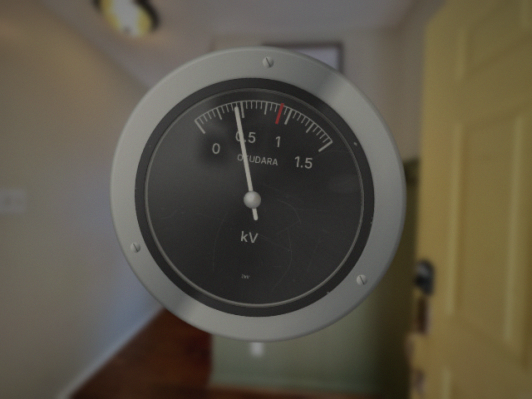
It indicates 0.45 kV
